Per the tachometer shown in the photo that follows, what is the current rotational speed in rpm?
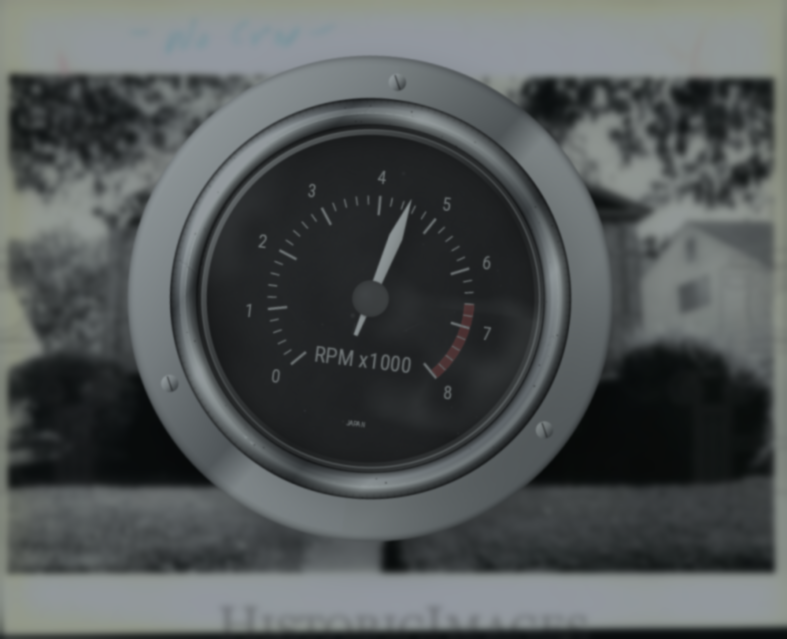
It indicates 4500 rpm
